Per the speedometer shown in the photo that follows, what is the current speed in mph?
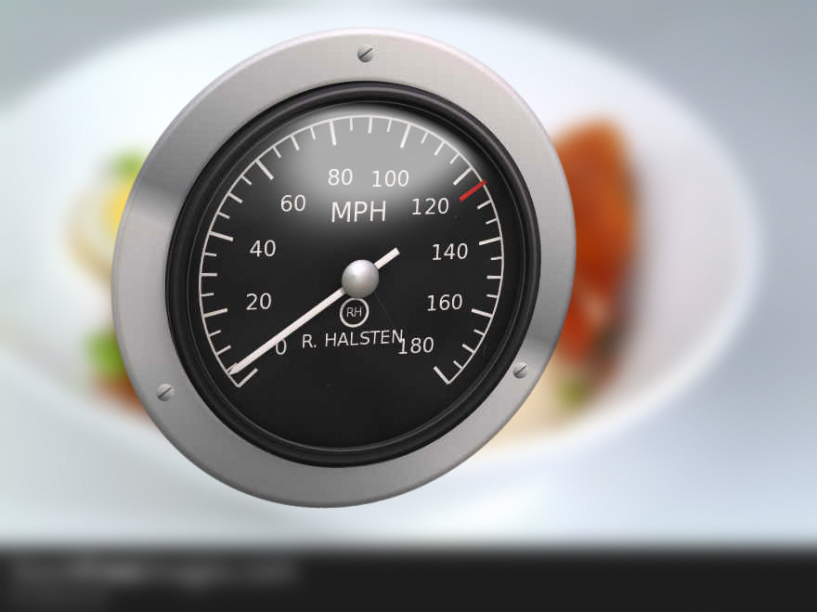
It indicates 5 mph
